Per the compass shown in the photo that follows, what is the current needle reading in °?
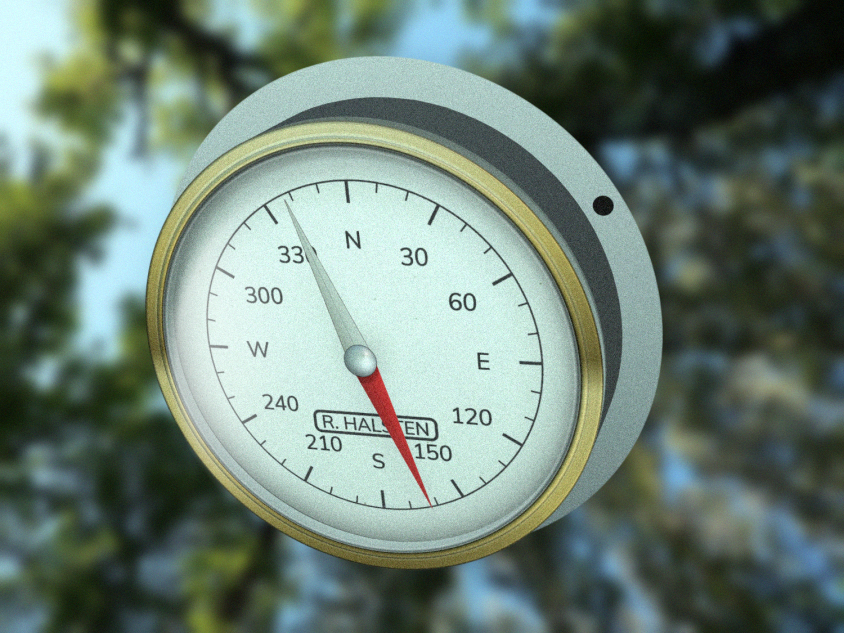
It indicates 160 °
